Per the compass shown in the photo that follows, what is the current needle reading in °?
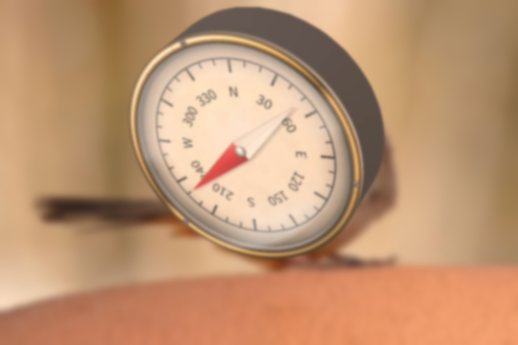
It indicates 230 °
